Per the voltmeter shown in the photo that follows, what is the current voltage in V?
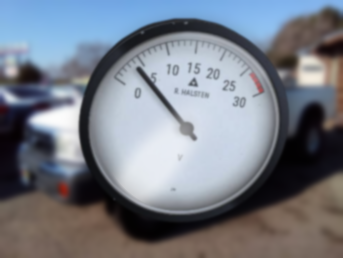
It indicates 4 V
